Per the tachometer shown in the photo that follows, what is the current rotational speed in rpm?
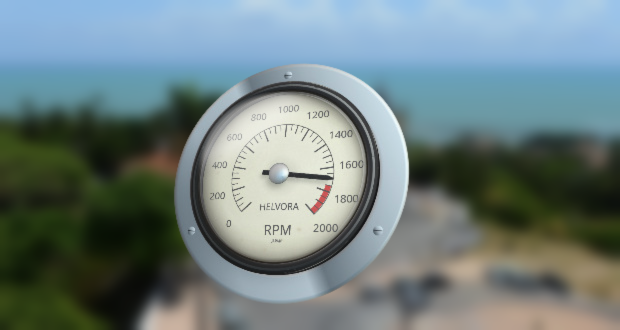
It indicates 1700 rpm
